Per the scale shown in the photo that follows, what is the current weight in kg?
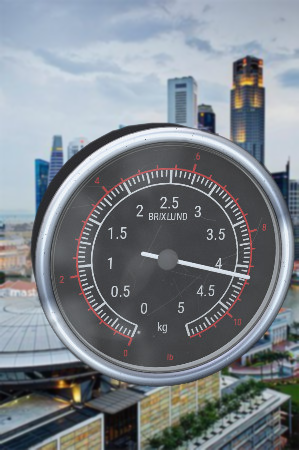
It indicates 4.1 kg
